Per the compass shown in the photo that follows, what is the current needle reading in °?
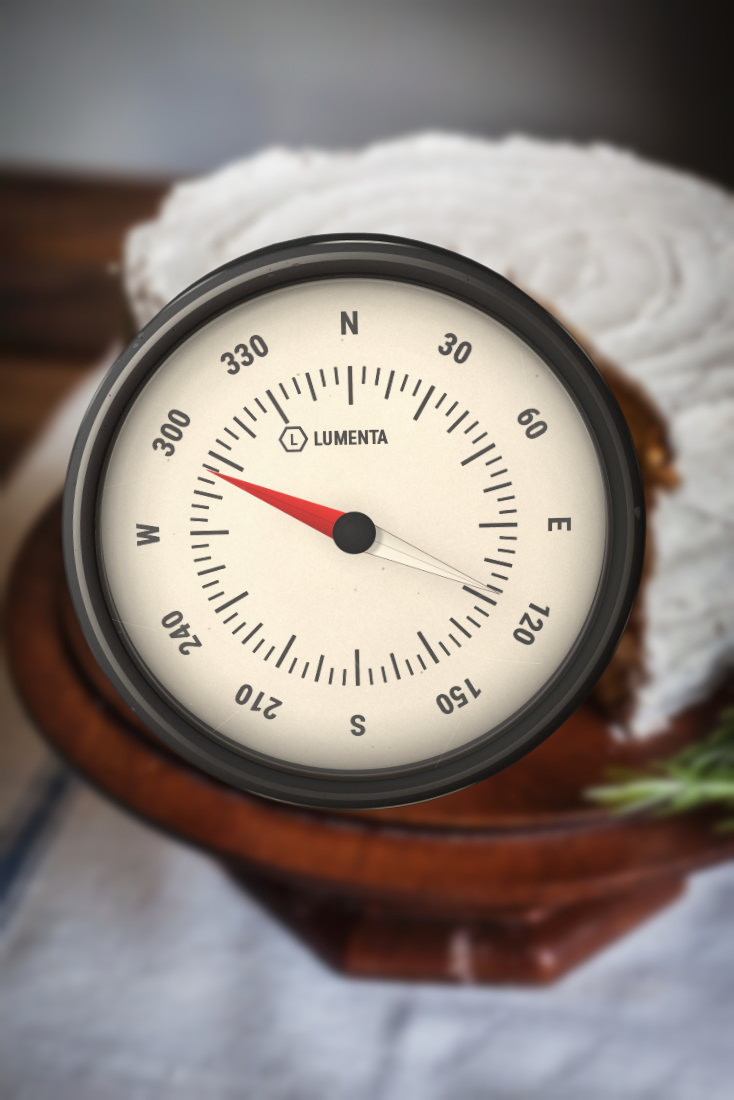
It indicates 295 °
